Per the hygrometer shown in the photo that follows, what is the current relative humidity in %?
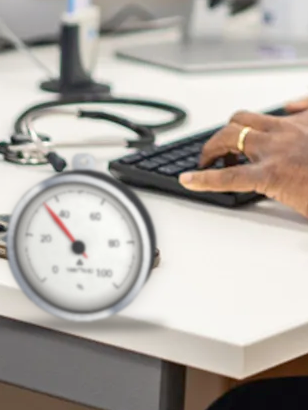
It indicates 35 %
